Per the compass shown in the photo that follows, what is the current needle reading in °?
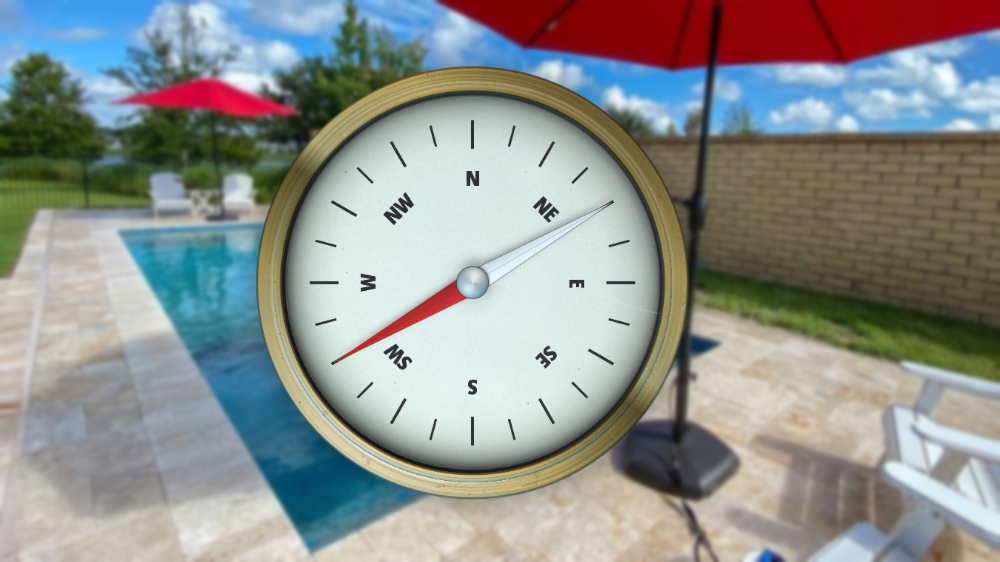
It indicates 240 °
